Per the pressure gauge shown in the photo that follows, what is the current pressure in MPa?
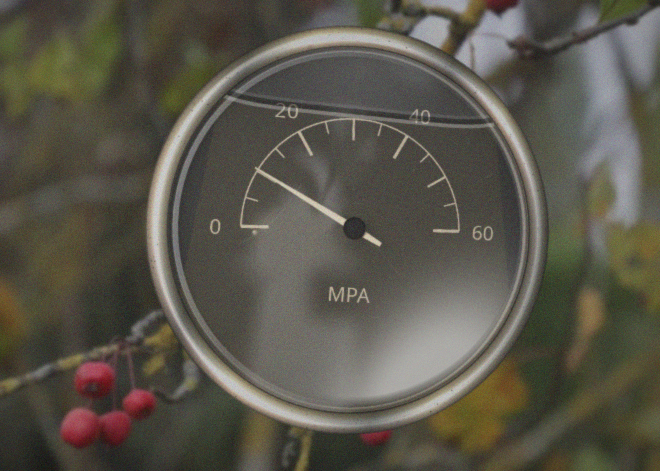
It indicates 10 MPa
